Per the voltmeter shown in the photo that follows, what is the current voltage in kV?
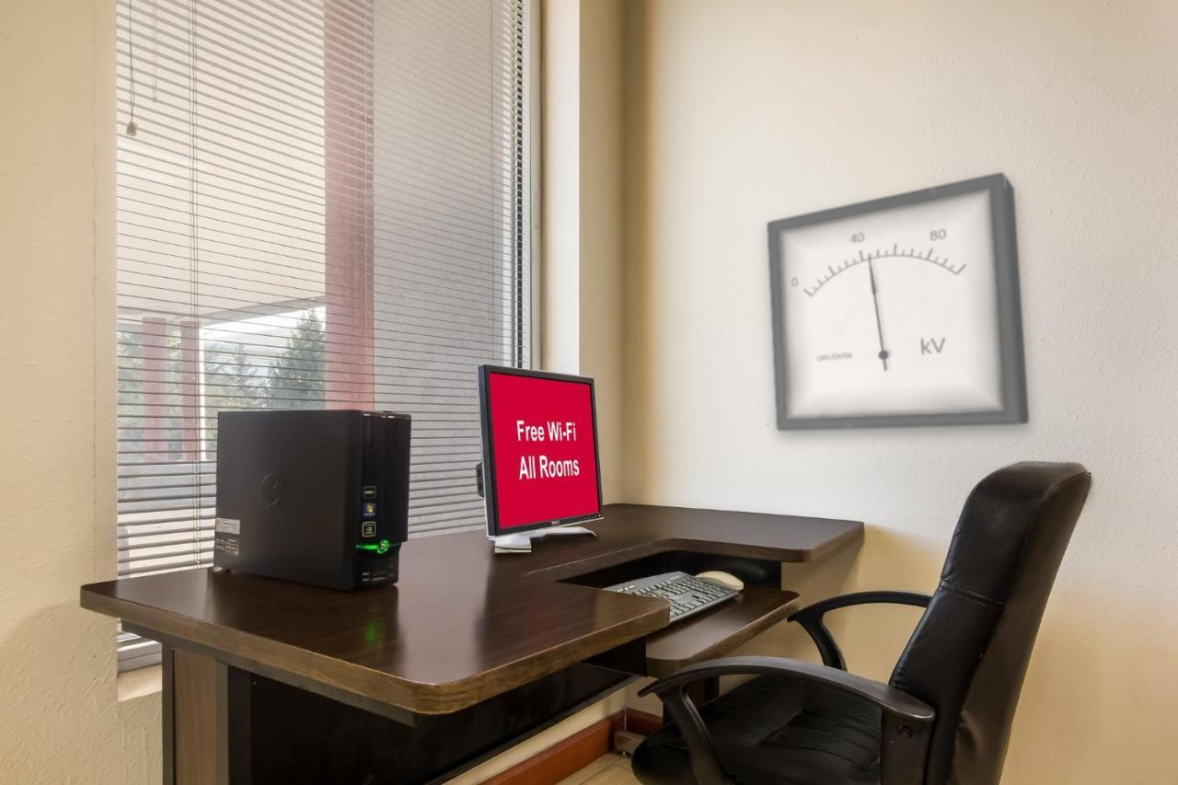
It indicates 45 kV
